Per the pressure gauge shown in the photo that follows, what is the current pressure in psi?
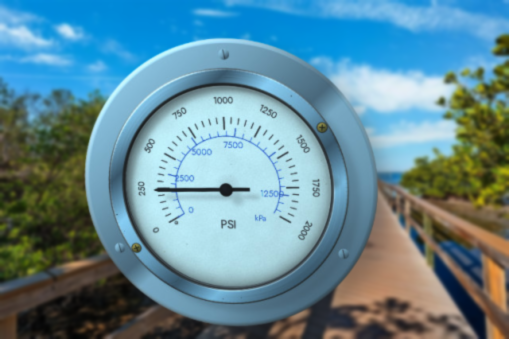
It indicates 250 psi
